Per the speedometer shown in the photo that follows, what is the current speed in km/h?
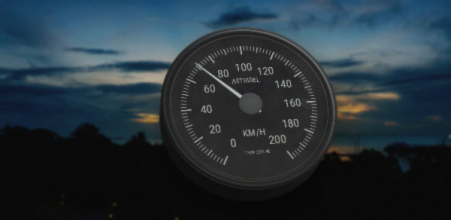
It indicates 70 km/h
